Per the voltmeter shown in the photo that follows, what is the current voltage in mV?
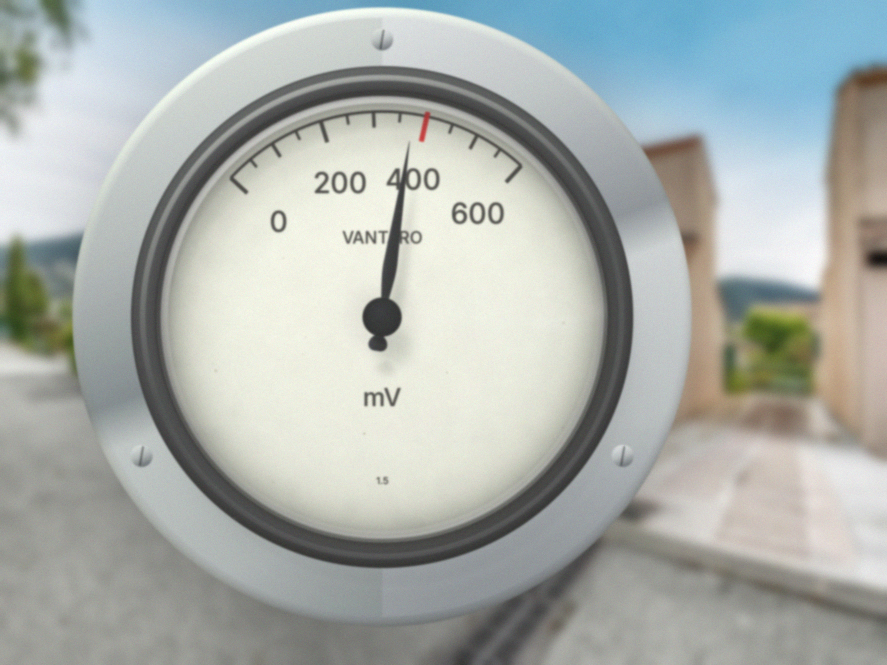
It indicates 375 mV
